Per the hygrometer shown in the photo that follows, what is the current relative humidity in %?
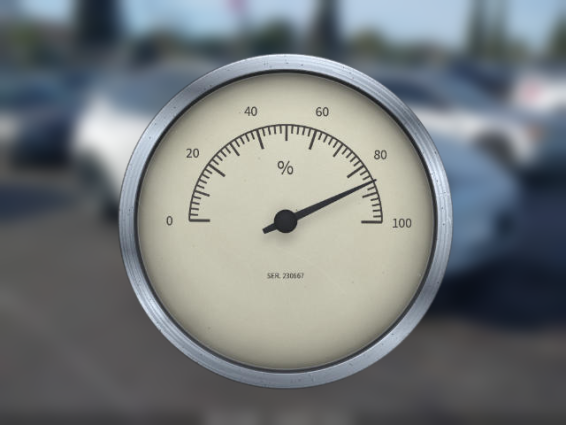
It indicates 86 %
